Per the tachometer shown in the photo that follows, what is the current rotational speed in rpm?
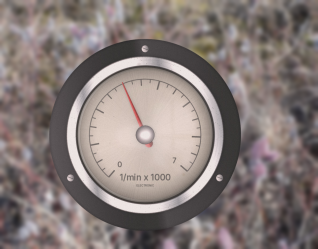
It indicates 3000 rpm
